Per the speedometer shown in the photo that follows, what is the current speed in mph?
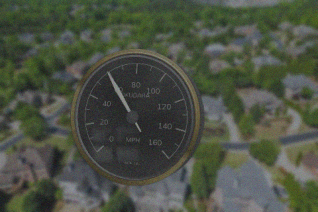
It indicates 60 mph
